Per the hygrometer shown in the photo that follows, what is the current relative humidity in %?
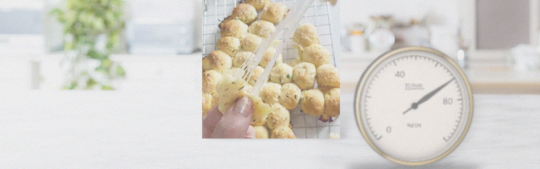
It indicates 70 %
